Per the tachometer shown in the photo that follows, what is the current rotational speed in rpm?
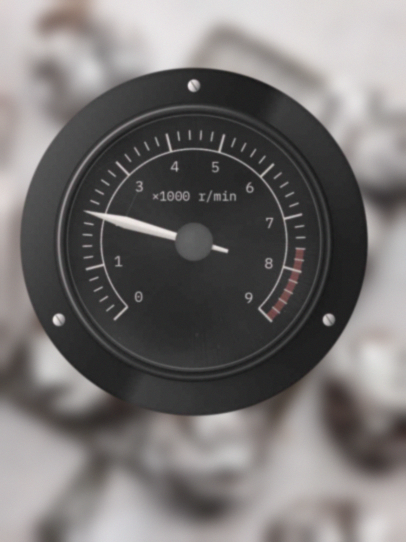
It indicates 2000 rpm
